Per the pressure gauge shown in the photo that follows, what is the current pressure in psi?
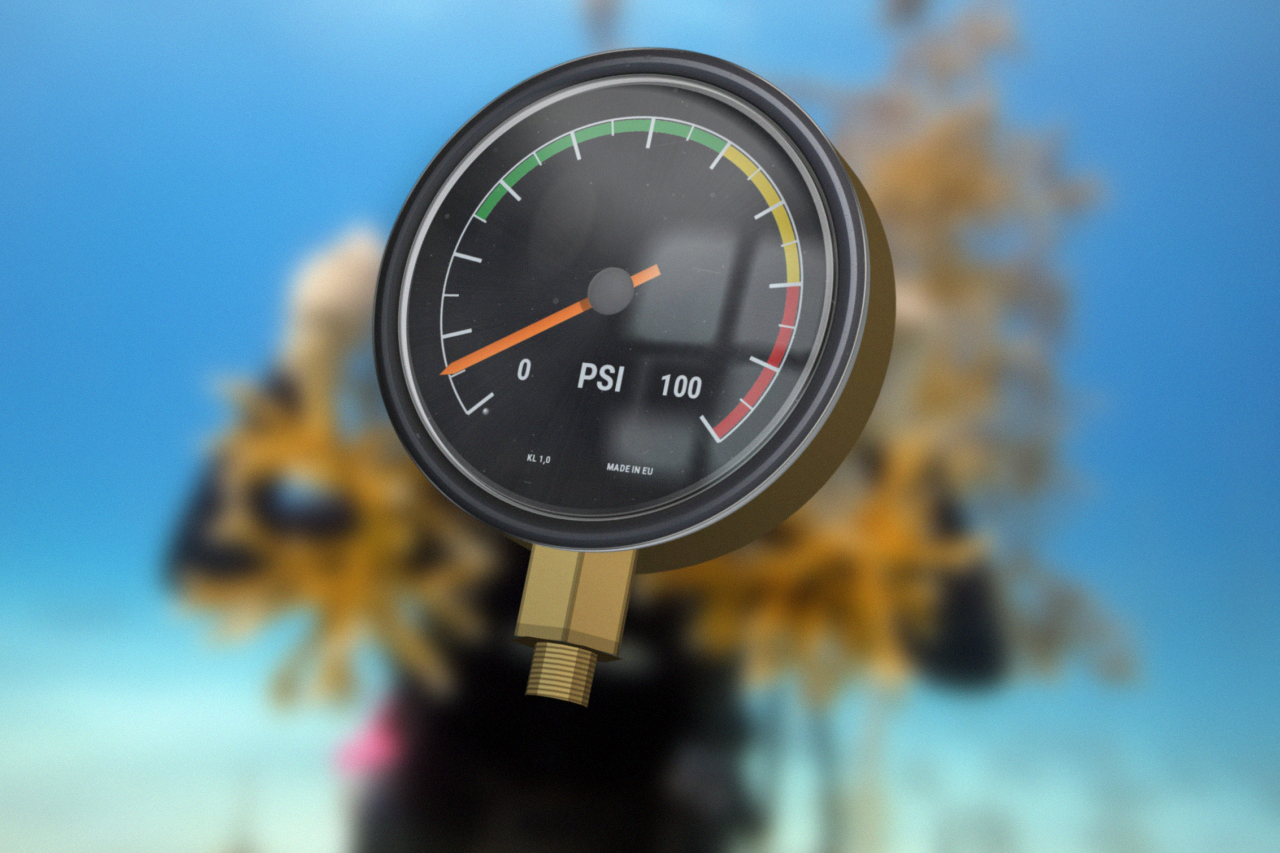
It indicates 5 psi
